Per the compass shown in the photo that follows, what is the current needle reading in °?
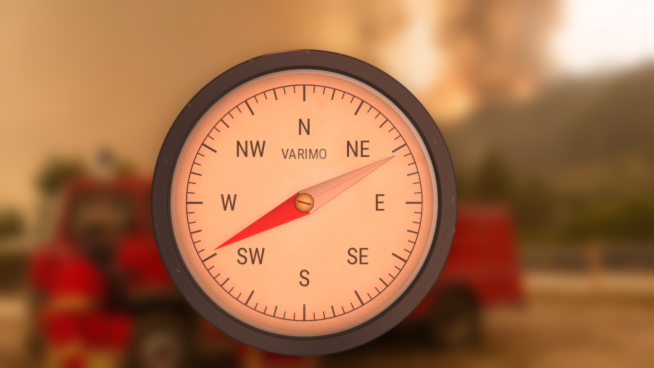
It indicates 242.5 °
